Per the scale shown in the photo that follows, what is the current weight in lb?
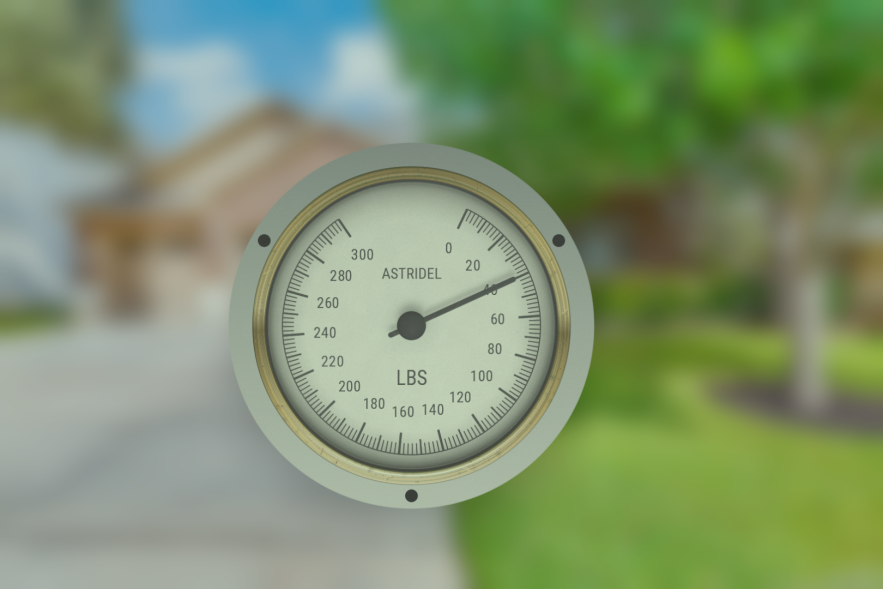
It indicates 40 lb
